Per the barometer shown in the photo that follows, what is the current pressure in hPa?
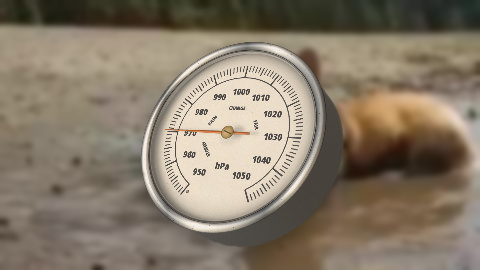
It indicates 970 hPa
